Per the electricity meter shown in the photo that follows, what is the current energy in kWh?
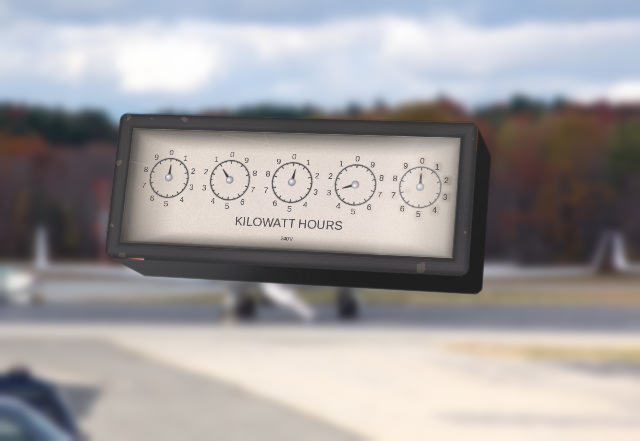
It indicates 1030 kWh
